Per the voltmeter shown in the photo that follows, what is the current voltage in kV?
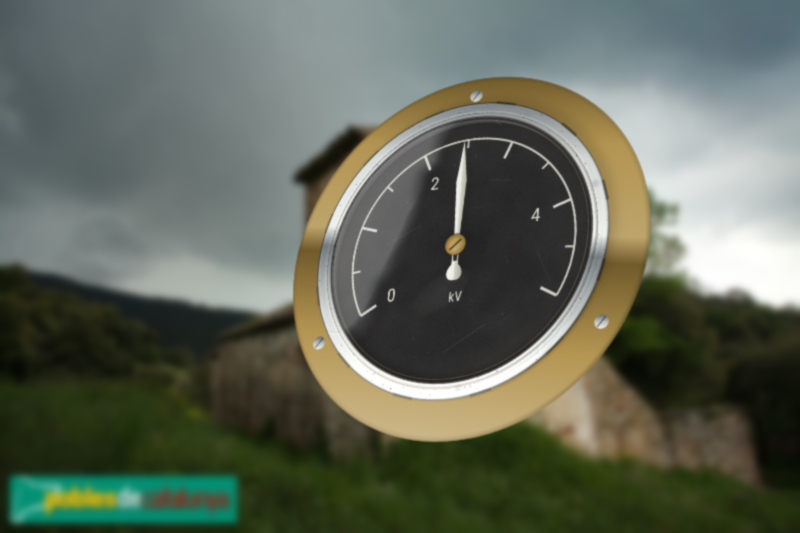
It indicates 2.5 kV
